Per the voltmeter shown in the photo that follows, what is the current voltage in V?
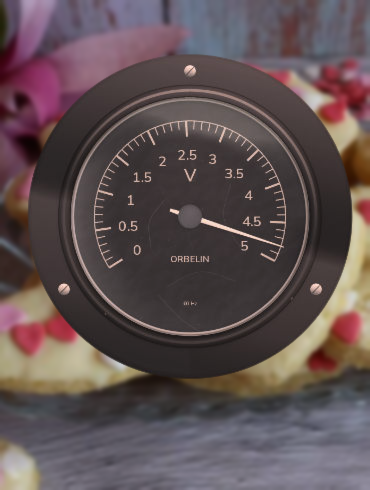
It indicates 4.8 V
